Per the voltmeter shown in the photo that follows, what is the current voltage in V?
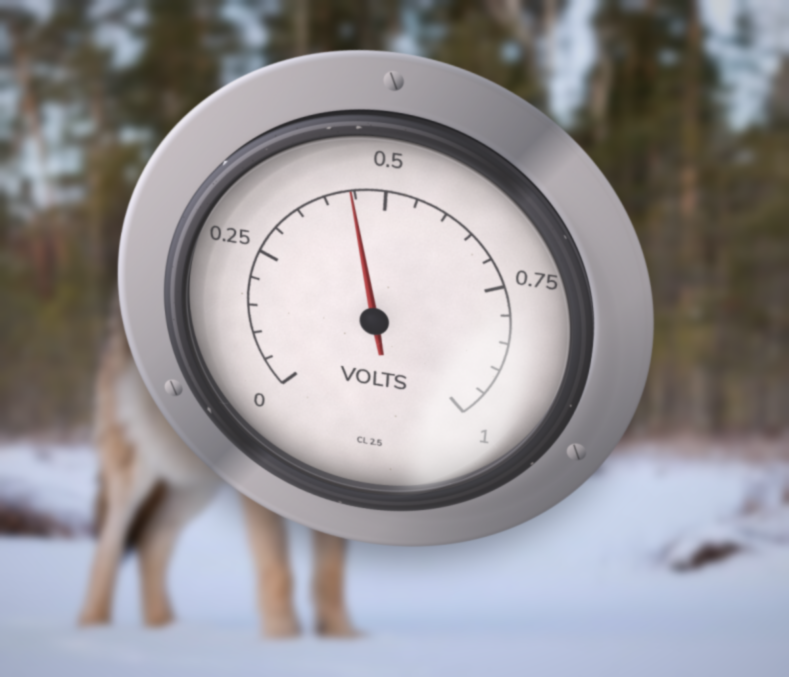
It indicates 0.45 V
